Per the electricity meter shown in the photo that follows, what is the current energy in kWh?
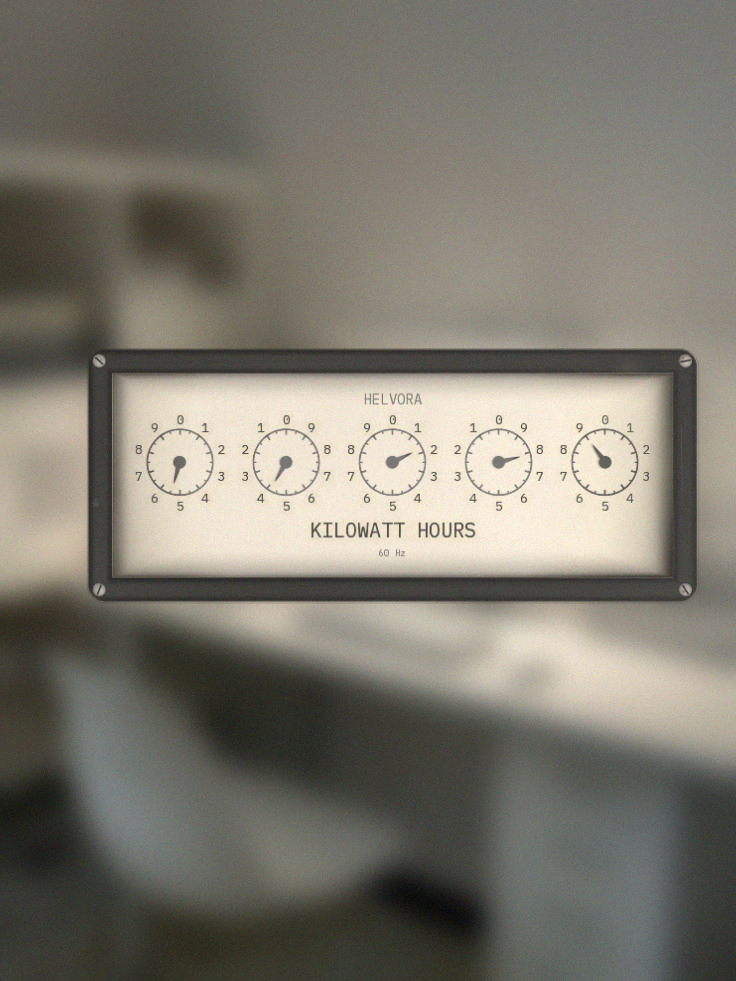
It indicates 54179 kWh
